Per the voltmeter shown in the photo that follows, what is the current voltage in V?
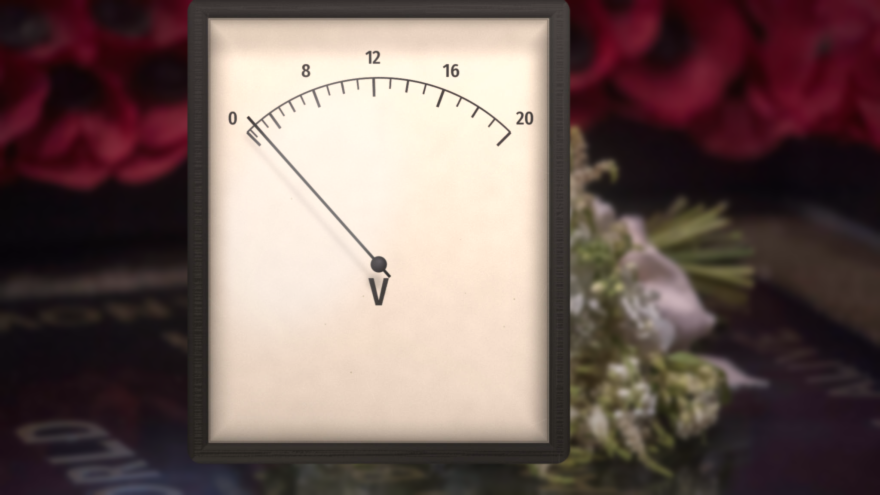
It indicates 2 V
